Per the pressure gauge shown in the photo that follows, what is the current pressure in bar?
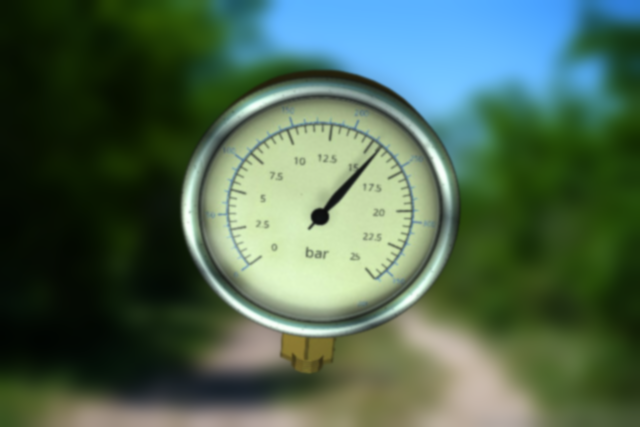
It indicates 15.5 bar
